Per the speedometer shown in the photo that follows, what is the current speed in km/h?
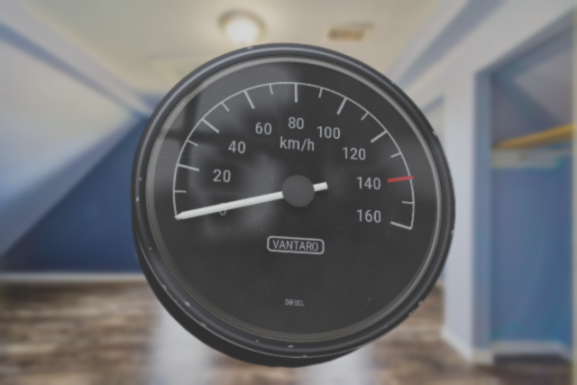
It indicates 0 km/h
